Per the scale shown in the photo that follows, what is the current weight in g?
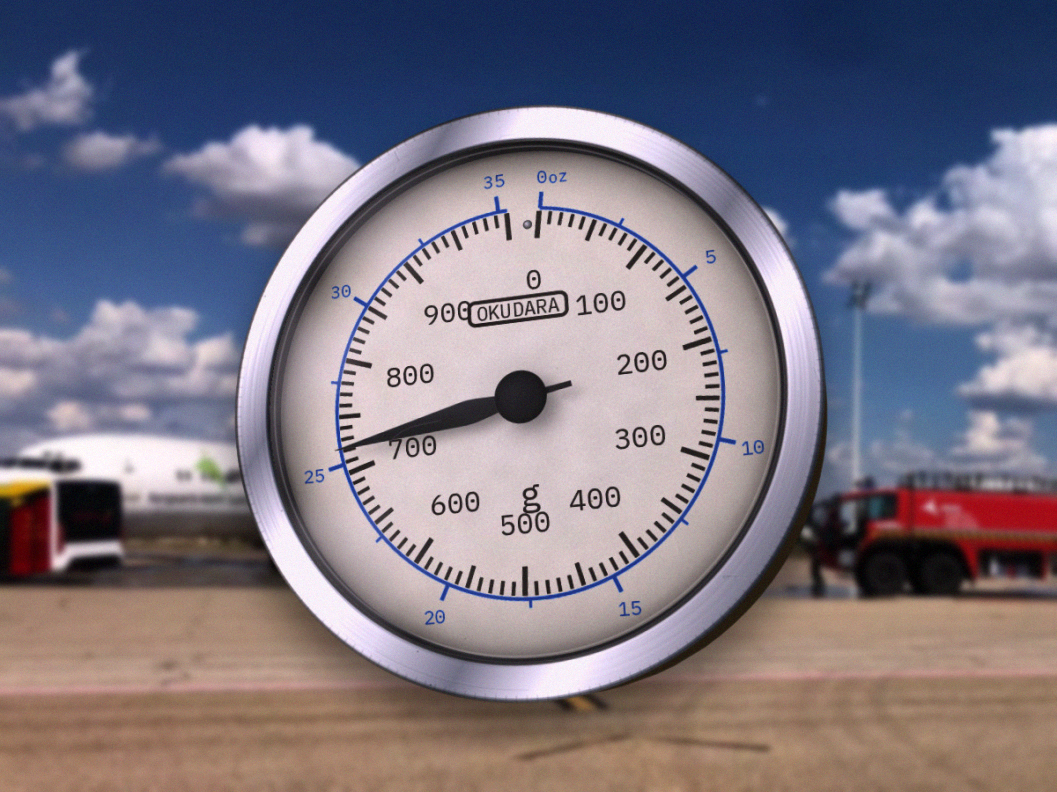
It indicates 720 g
